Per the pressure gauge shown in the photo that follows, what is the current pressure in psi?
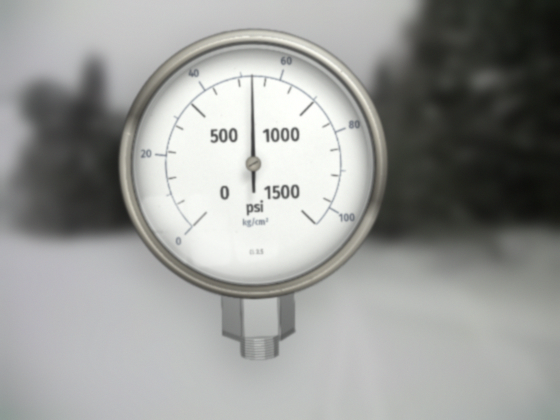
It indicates 750 psi
